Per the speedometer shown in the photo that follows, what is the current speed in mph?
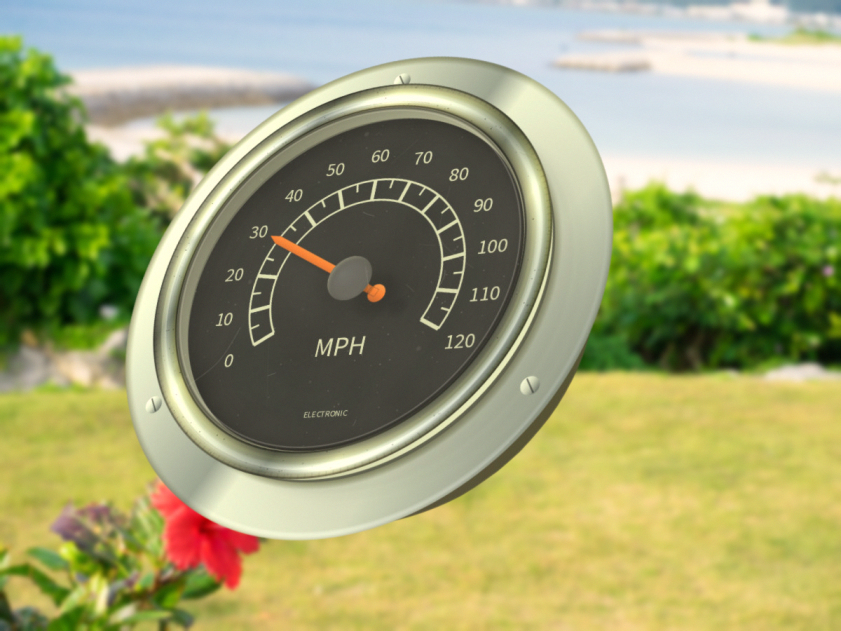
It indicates 30 mph
